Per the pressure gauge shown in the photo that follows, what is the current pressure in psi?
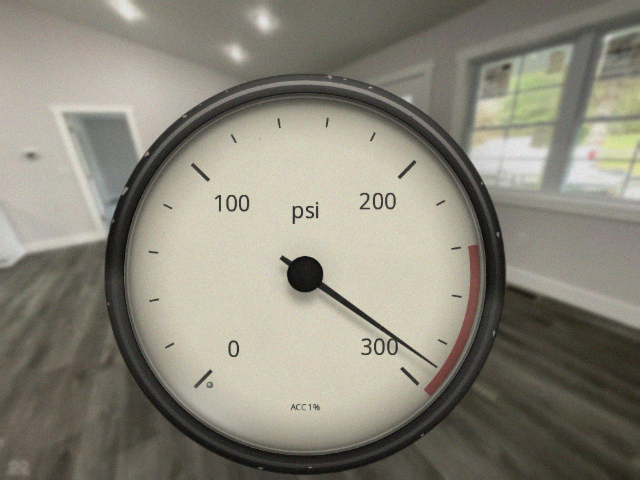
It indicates 290 psi
